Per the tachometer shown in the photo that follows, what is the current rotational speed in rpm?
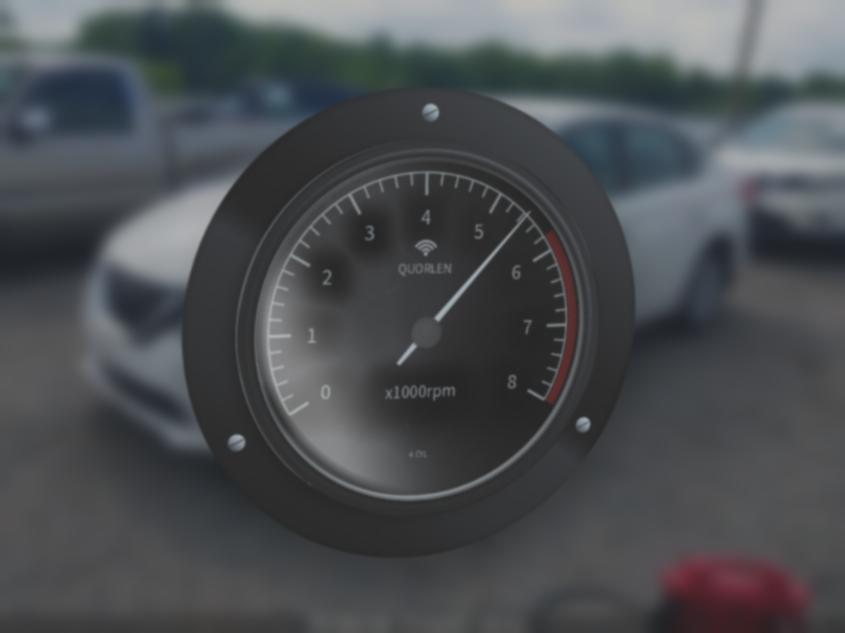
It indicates 5400 rpm
